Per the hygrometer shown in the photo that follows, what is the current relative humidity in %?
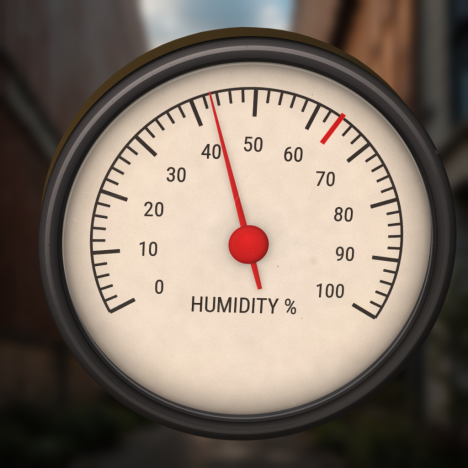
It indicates 43 %
